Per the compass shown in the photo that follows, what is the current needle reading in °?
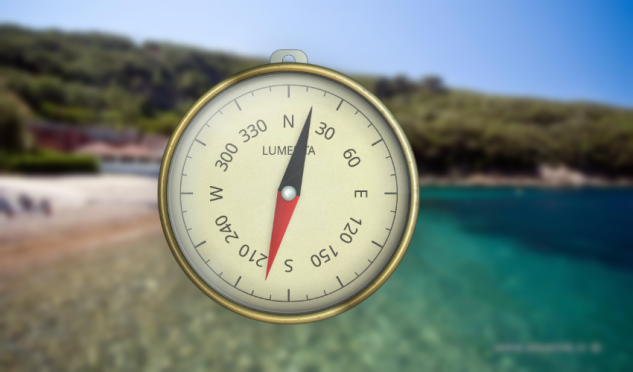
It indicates 195 °
